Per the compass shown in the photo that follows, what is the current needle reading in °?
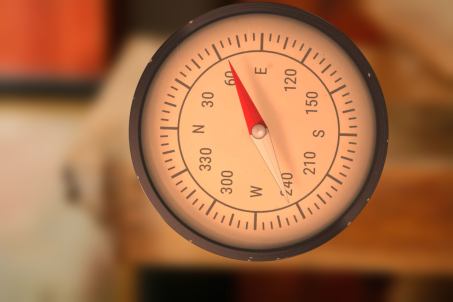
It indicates 65 °
